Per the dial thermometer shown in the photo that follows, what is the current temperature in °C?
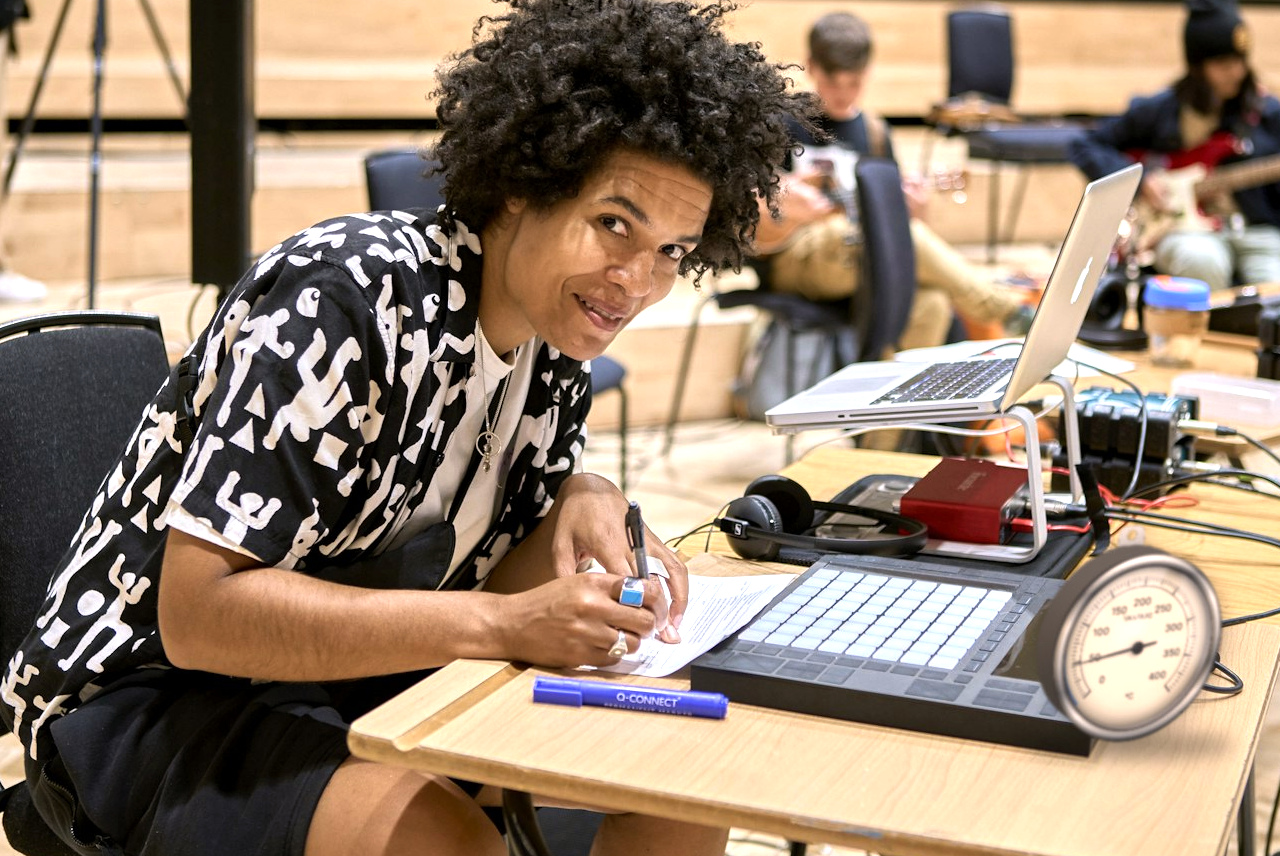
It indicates 50 °C
